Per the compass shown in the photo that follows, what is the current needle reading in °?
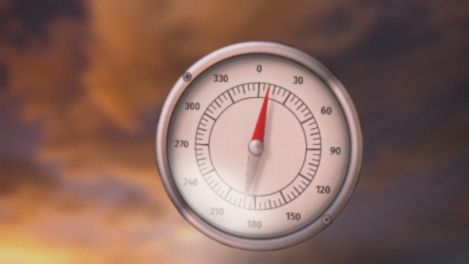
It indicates 10 °
